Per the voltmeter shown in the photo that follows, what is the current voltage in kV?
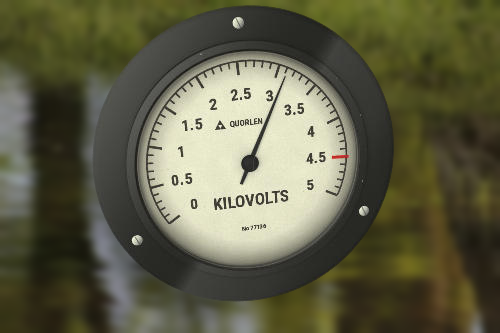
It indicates 3.1 kV
